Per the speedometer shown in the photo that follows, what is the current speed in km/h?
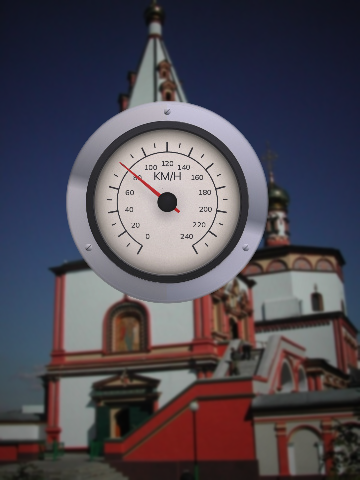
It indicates 80 km/h
